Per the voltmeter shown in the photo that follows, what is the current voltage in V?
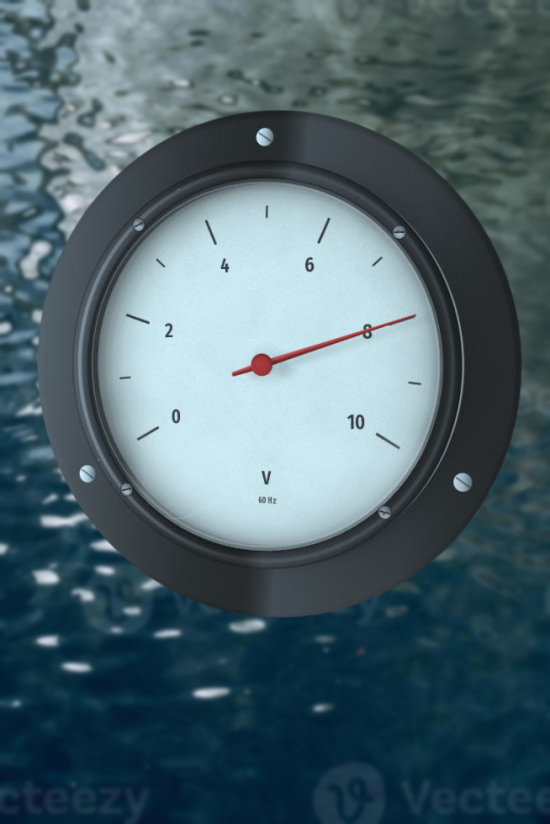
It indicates 8 V
